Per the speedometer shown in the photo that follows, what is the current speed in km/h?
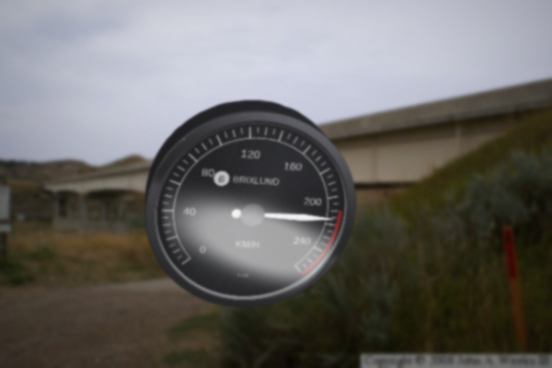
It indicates 215 km/h
